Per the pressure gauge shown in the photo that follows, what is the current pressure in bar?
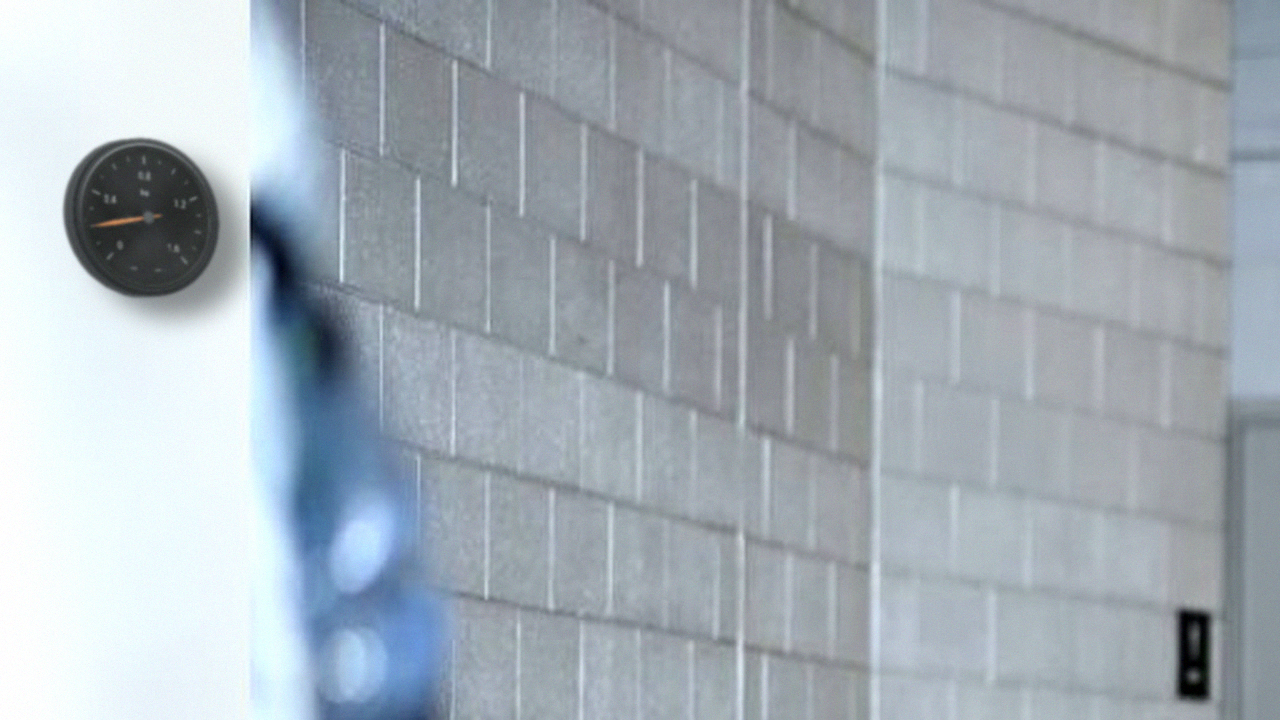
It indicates 0.2 bar
